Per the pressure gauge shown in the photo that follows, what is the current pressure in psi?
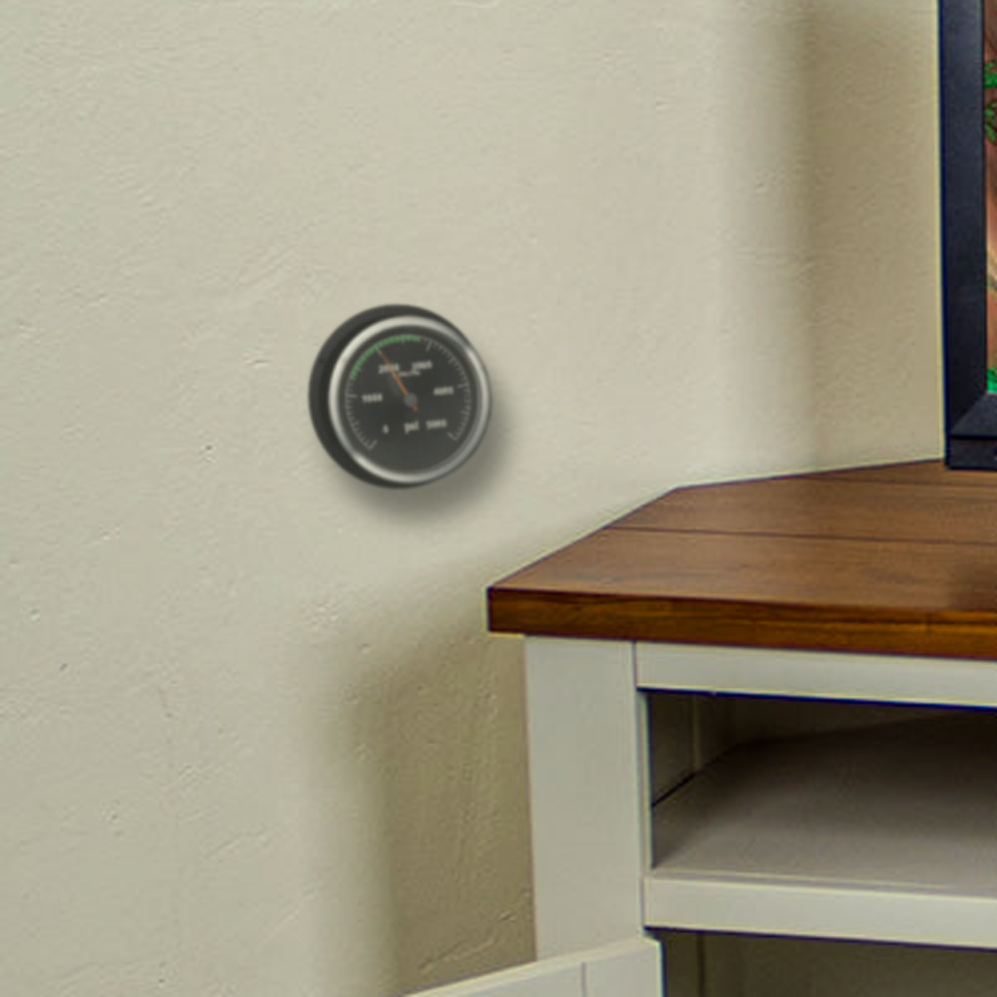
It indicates 2000 psi
